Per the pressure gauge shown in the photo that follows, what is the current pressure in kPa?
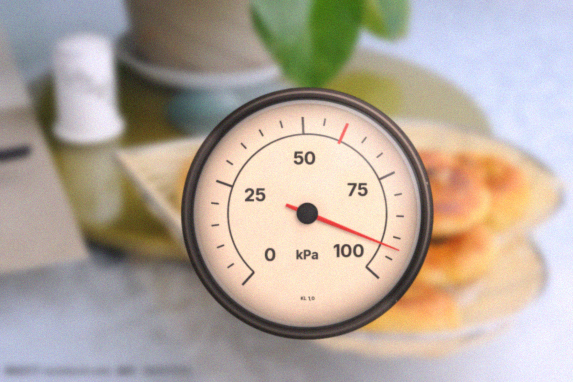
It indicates 92.5 kPa
